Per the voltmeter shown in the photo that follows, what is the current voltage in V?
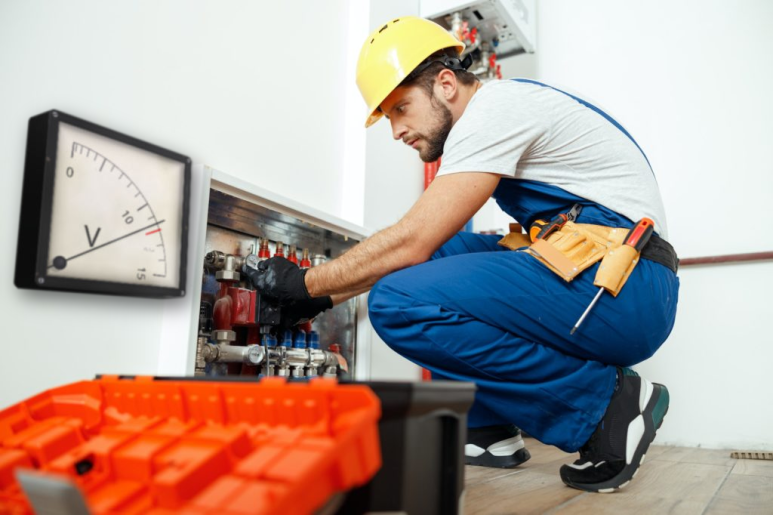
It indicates 11.5 V
